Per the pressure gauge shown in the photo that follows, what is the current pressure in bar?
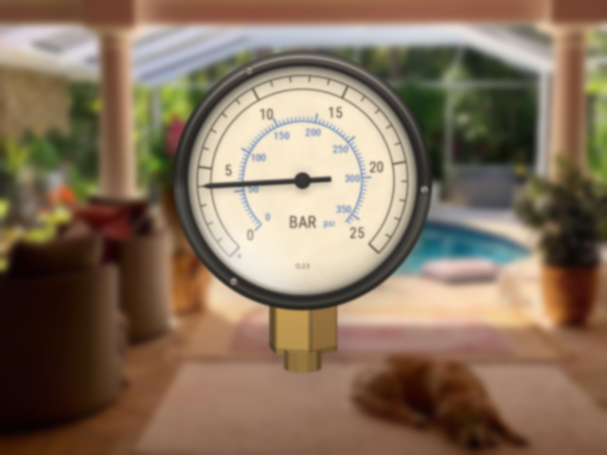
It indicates 4 bar
